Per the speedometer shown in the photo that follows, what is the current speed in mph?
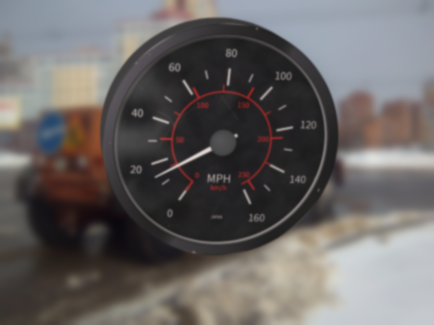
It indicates 15 mph
